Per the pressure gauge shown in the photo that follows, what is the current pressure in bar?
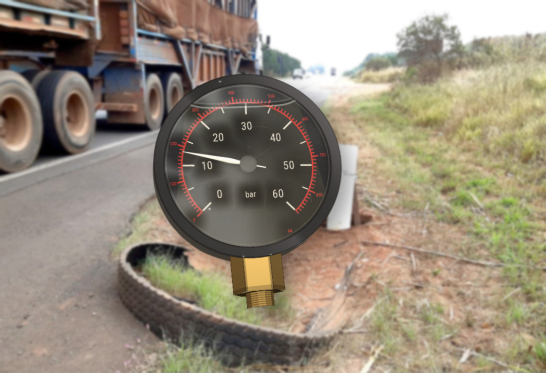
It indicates 12.5 bar
